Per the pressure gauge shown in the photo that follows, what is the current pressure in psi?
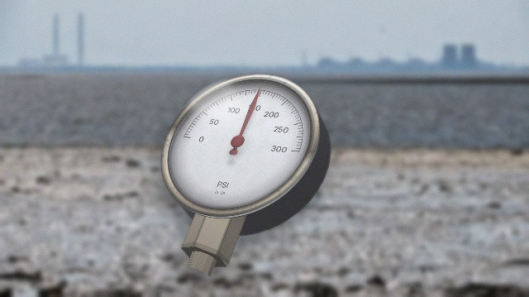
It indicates 150 psi
